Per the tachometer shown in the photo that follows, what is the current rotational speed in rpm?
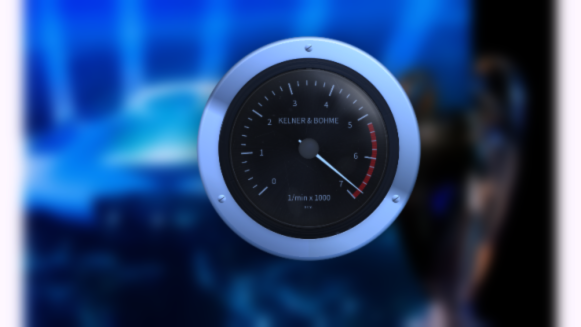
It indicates 6800 rpm
